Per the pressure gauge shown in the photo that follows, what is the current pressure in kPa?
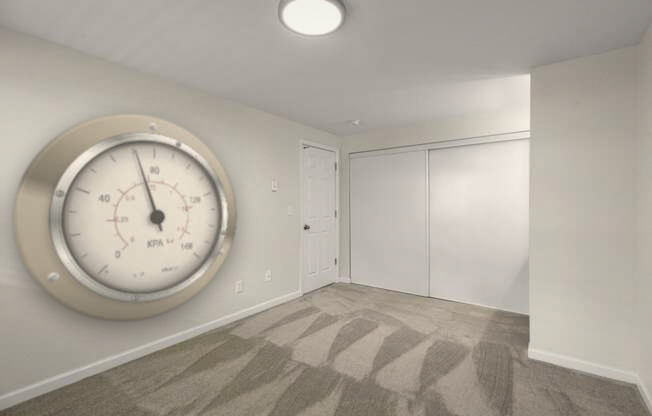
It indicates 70 kPa
